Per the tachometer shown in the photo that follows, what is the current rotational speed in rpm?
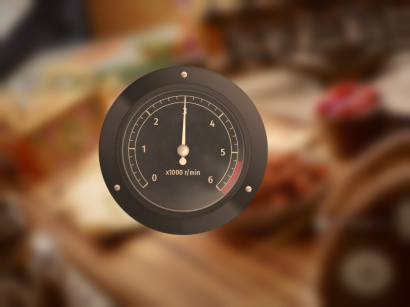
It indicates 3000 rpm
